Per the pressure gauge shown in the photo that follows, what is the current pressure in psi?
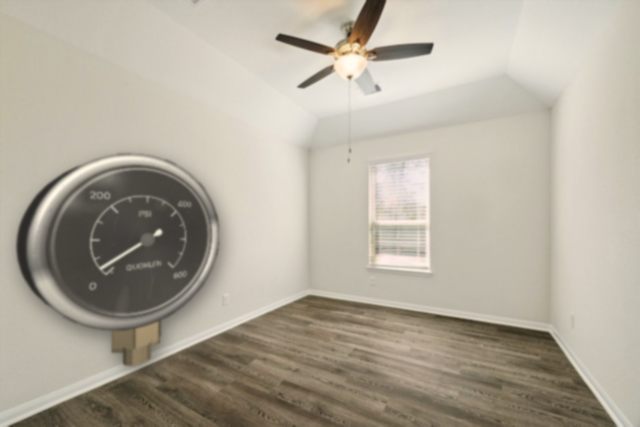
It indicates 25 psi
